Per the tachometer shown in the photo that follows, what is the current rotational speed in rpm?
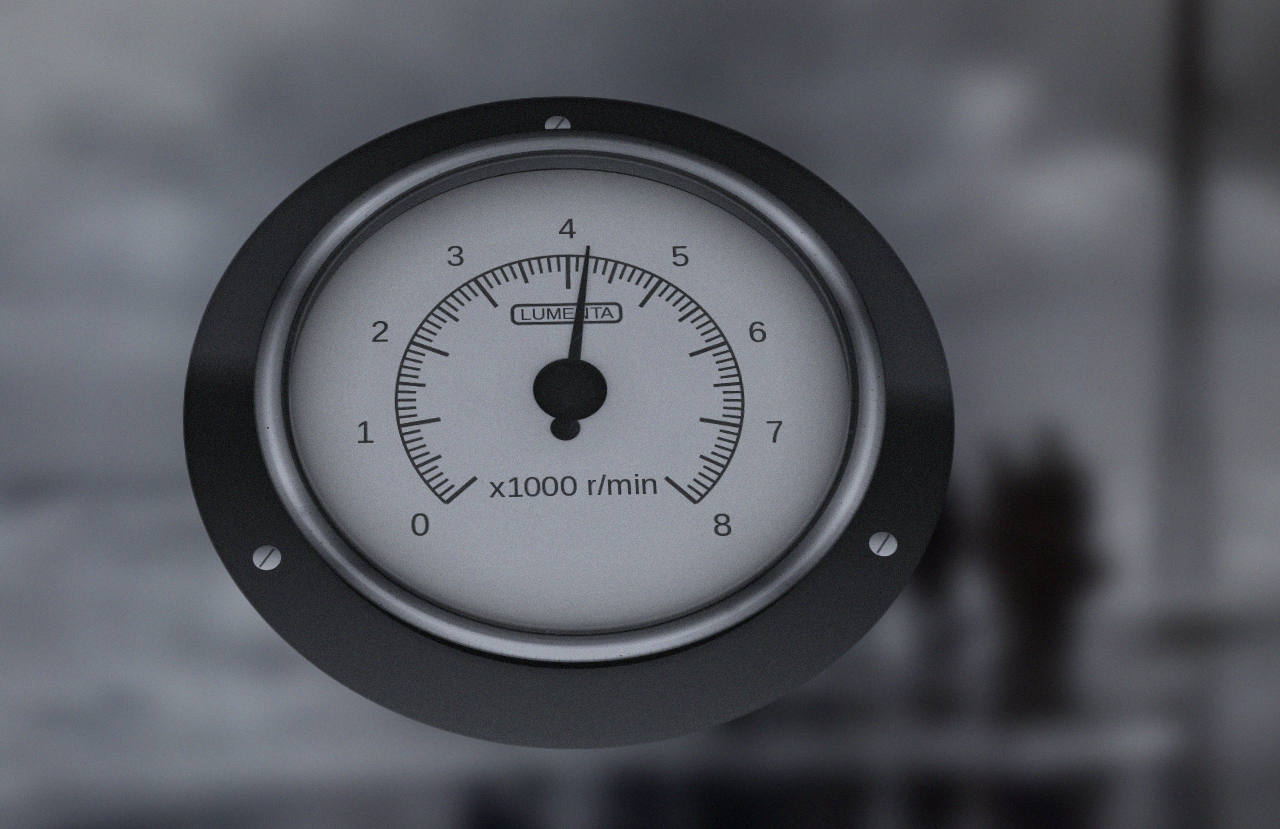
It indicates 4200 rpm
